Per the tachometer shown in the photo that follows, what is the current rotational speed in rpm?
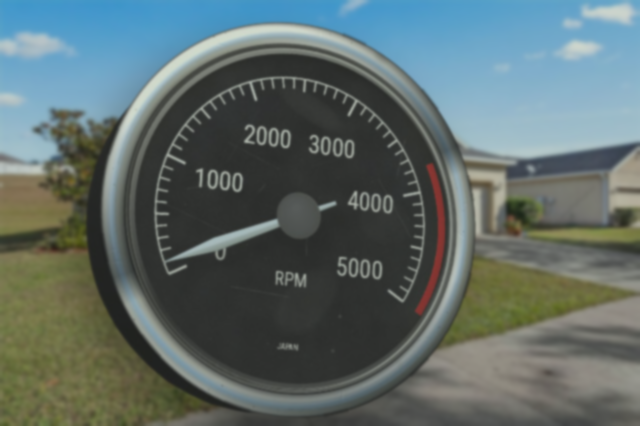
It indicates 100 rpm
